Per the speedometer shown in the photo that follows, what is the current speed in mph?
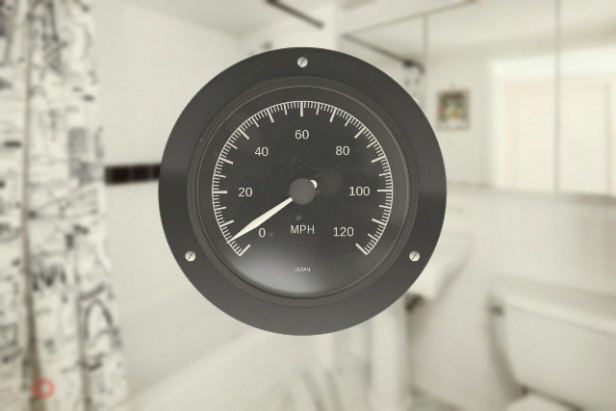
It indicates 5 mph
